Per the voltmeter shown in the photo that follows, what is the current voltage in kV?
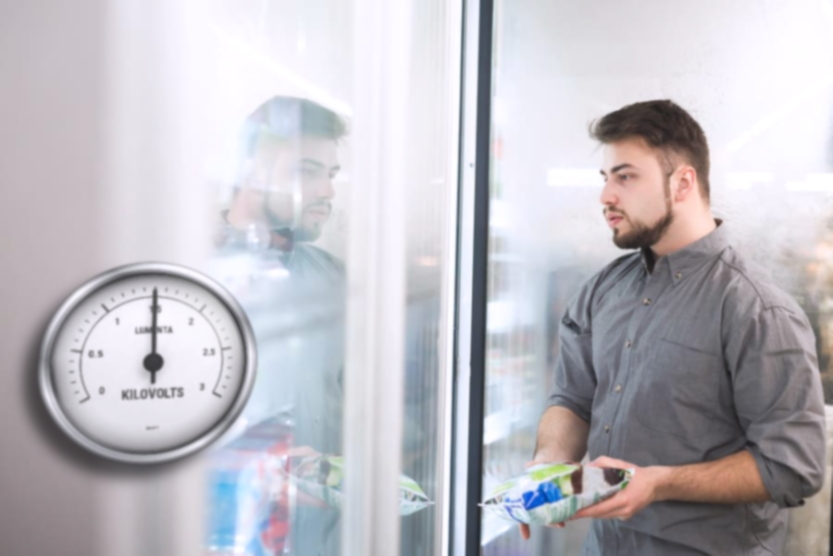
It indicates 1.5 kV
